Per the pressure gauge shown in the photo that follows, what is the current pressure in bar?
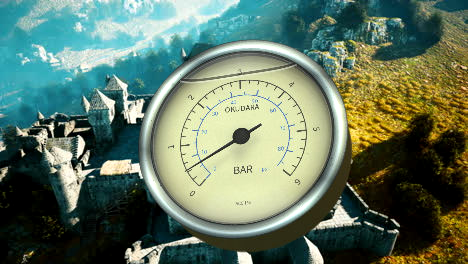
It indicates 0.4 bar
